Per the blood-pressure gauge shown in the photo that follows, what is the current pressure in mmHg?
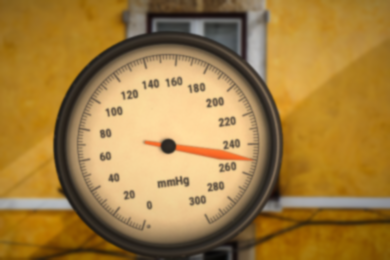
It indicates 250 mmHg
